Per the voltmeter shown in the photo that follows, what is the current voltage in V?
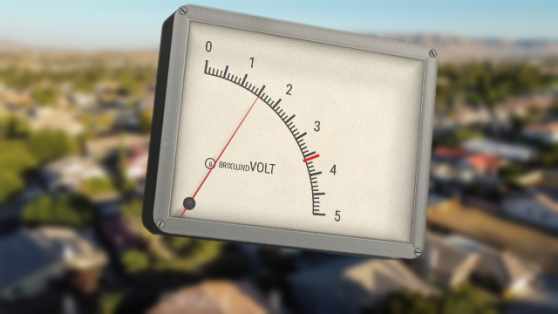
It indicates 1.5 V
